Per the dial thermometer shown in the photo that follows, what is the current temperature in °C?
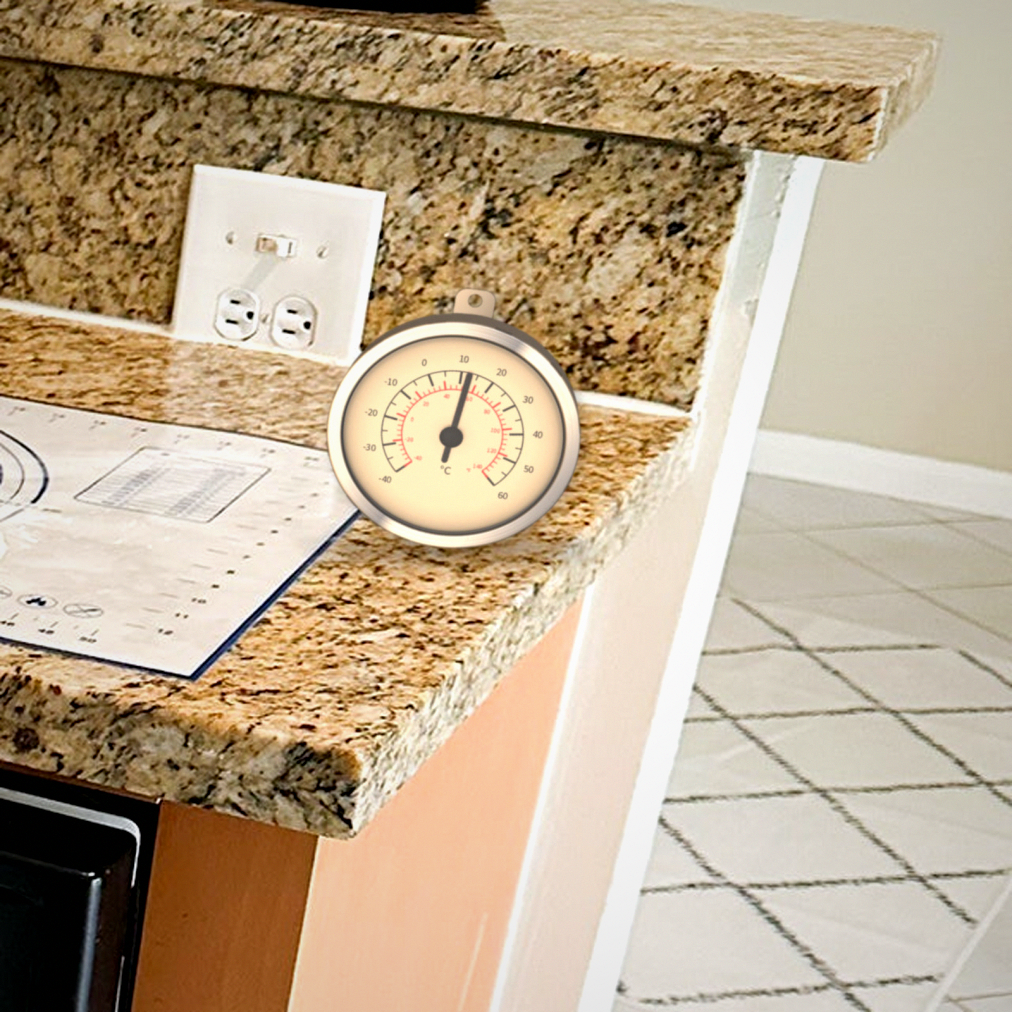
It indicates 12.5 °C
